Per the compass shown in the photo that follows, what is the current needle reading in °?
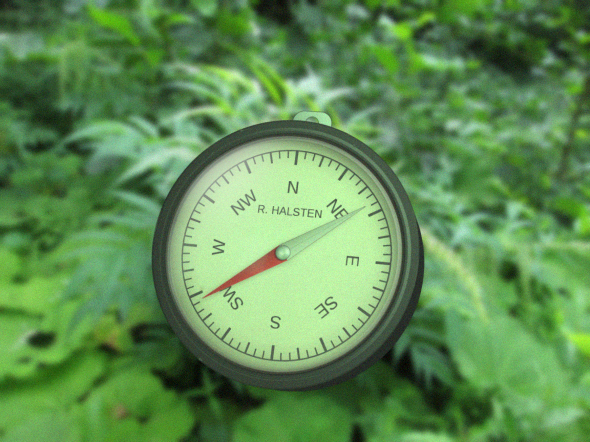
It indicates 235 °
